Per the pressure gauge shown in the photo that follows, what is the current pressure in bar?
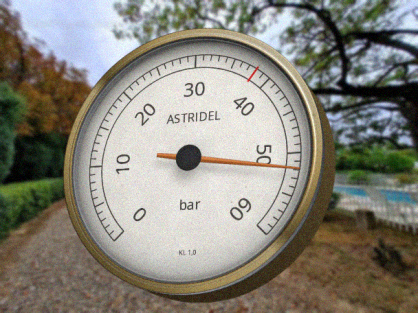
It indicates 52 bar
